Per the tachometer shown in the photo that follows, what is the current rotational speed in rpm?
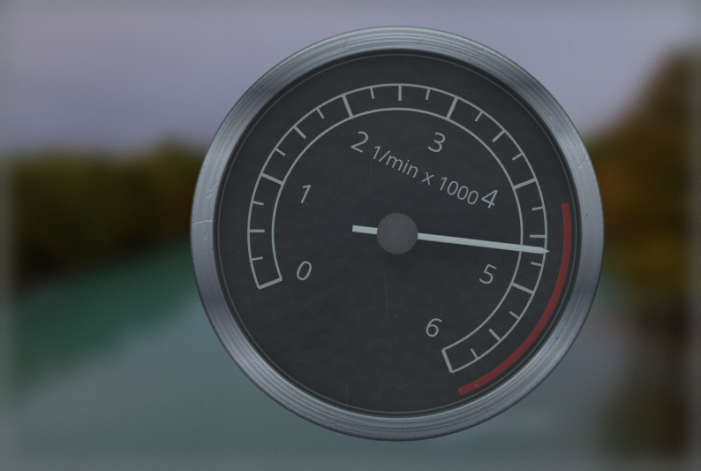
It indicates 4625 rpm
